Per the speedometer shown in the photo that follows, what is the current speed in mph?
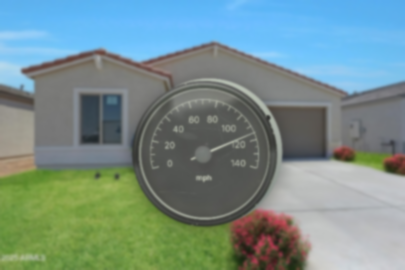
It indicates 115 mph
